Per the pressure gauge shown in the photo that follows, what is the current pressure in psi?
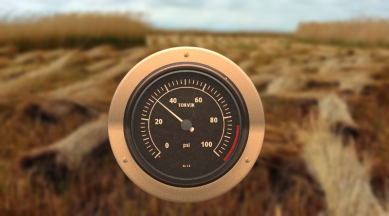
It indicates 32 psi
